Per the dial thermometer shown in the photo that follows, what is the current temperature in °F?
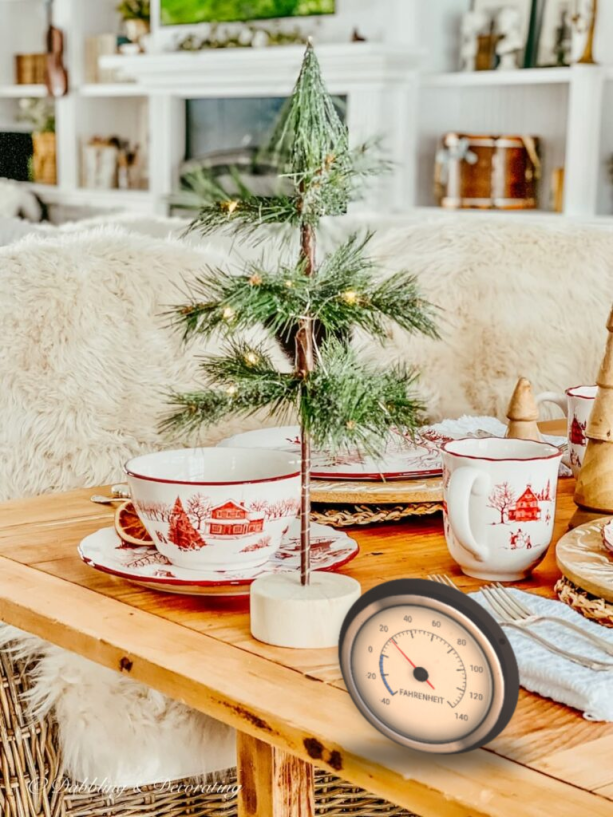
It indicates 20 °F
